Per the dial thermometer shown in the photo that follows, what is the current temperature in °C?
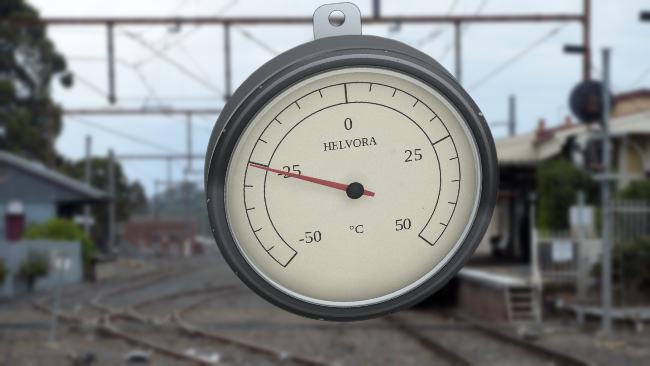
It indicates -25 °C
